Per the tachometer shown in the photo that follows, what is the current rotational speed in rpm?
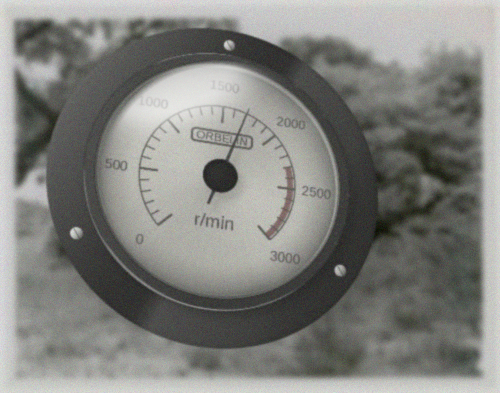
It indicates 1700 rpm
